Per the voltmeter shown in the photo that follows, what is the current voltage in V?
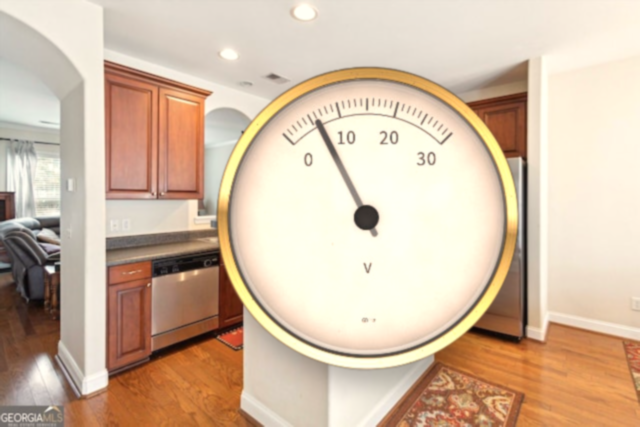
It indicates 6 V
